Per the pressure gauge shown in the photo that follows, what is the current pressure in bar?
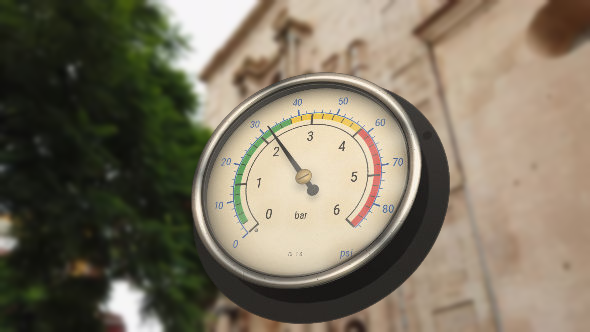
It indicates 2.2 bar
